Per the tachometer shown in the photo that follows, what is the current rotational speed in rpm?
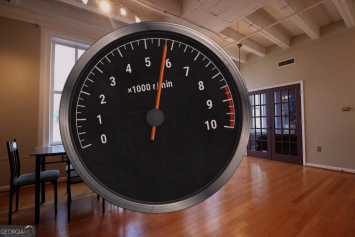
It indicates 5750 rpm
